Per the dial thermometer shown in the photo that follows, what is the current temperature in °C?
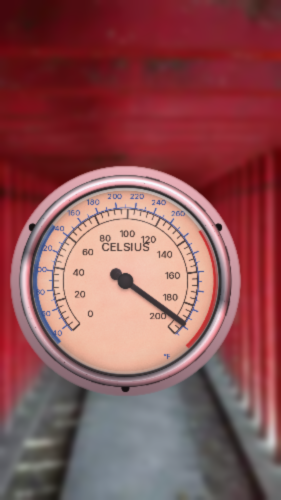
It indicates 192 °C
